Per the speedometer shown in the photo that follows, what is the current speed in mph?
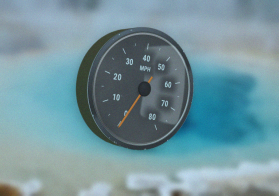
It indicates 0 mph
